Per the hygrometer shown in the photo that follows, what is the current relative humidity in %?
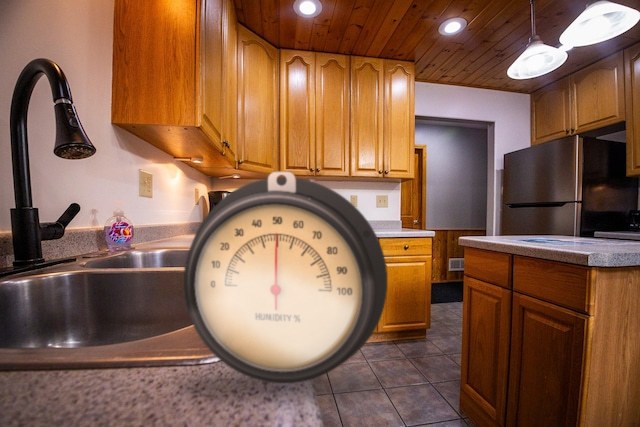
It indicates 50 %
